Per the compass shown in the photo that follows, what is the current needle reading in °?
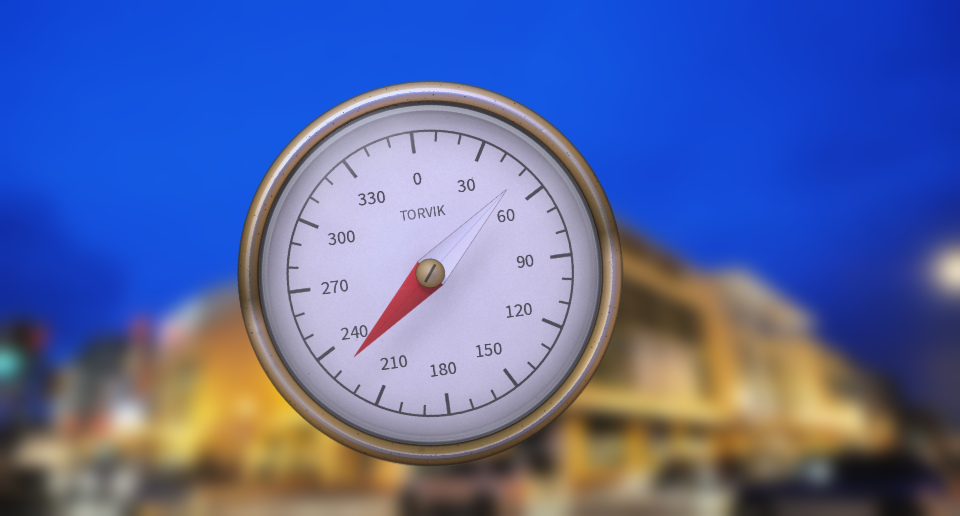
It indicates 230 °
